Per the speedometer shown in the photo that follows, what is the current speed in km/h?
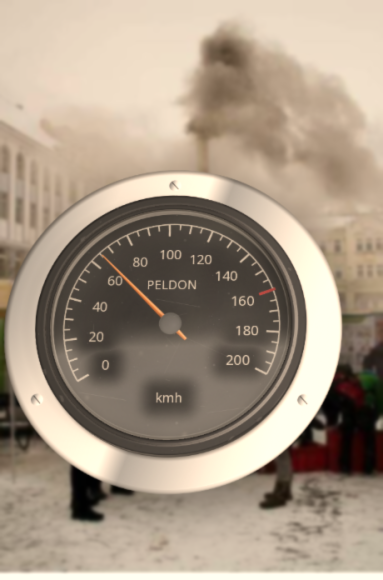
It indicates 65 km/h
